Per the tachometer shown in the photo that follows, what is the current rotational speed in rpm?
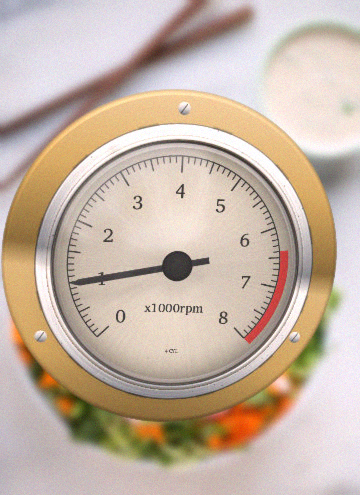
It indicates 1000 rpm
